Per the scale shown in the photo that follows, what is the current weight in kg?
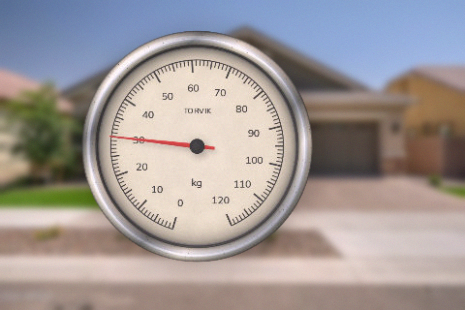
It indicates 30 kg
